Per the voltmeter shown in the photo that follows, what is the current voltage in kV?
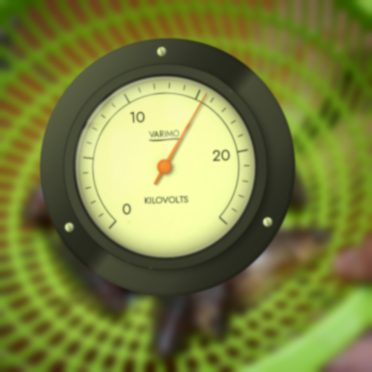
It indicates 15.5 kV
